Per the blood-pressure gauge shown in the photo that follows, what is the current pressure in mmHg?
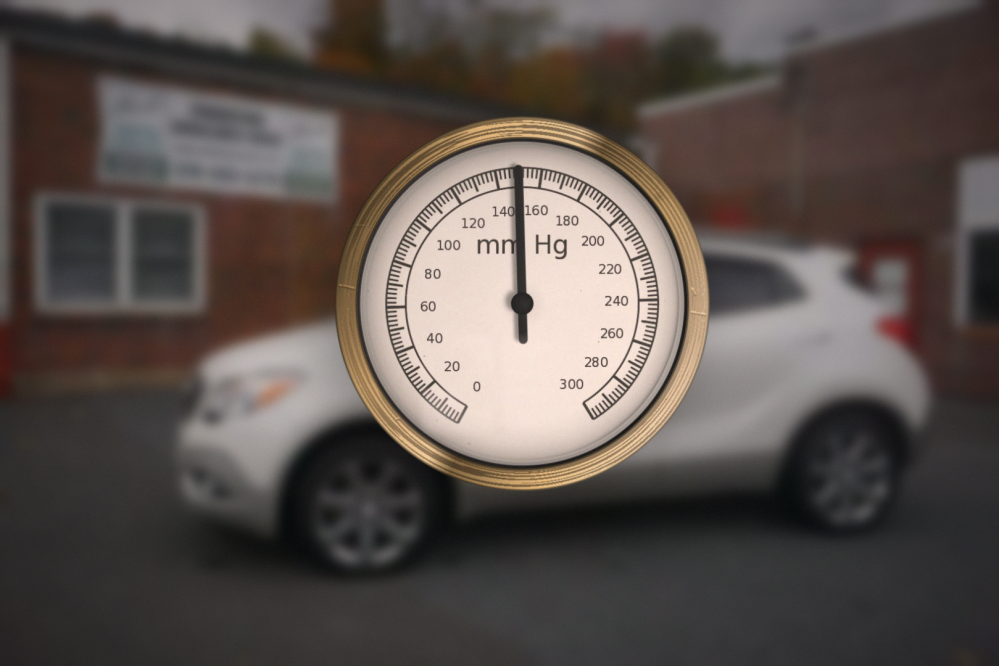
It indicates 150 mmHg
